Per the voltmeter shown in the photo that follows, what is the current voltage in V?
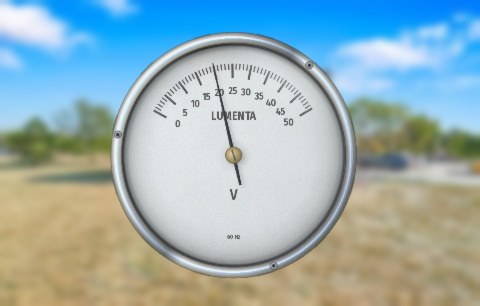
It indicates 20 V
